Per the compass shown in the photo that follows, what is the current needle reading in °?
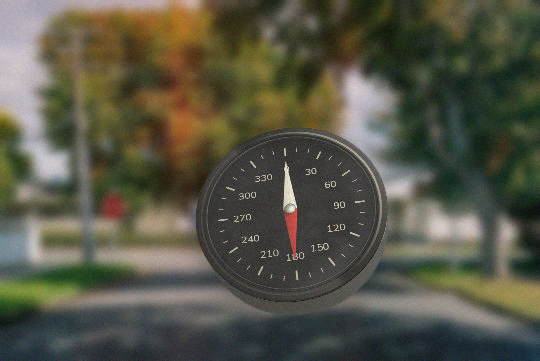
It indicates 180 °
